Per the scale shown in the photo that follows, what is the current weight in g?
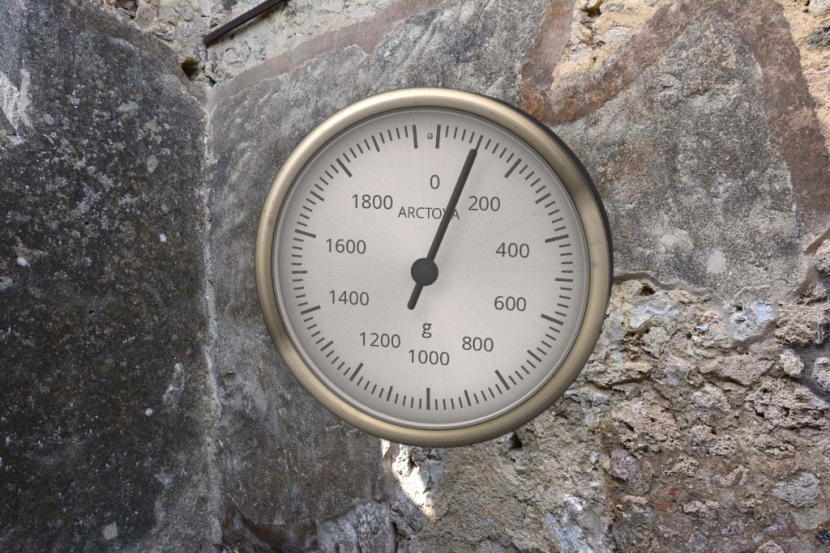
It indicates 100 g
